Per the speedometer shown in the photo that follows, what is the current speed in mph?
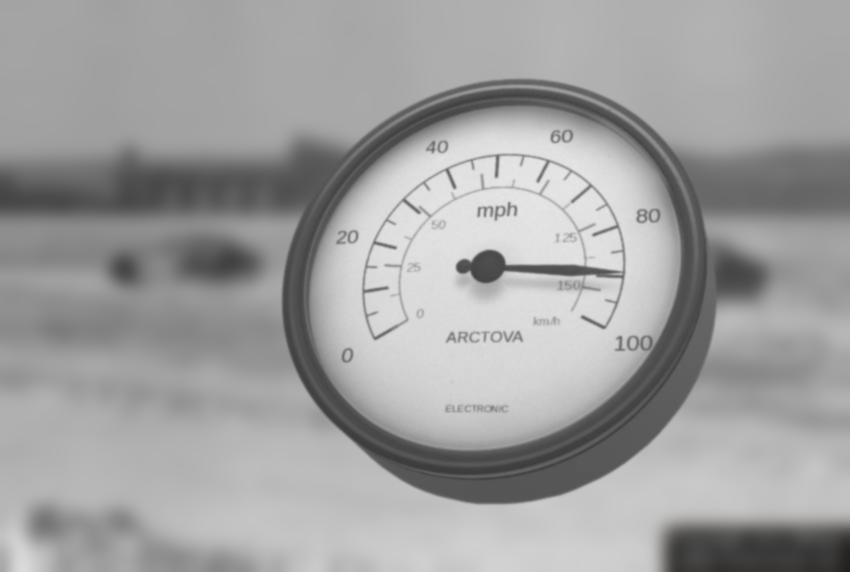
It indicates 90 mph
